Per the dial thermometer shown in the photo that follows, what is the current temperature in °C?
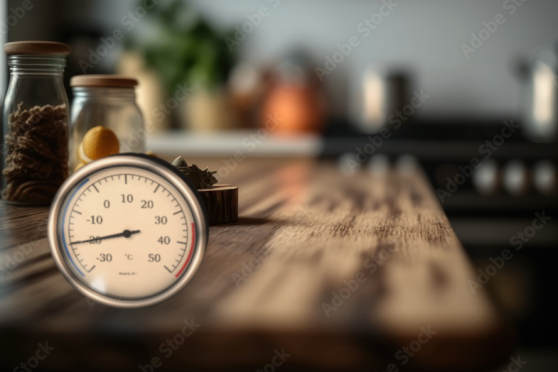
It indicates -20 °C
